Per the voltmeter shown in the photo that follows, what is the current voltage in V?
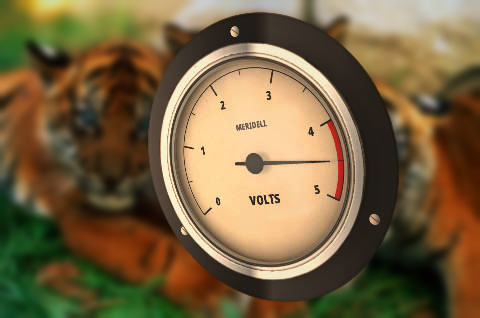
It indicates 4.5 V
